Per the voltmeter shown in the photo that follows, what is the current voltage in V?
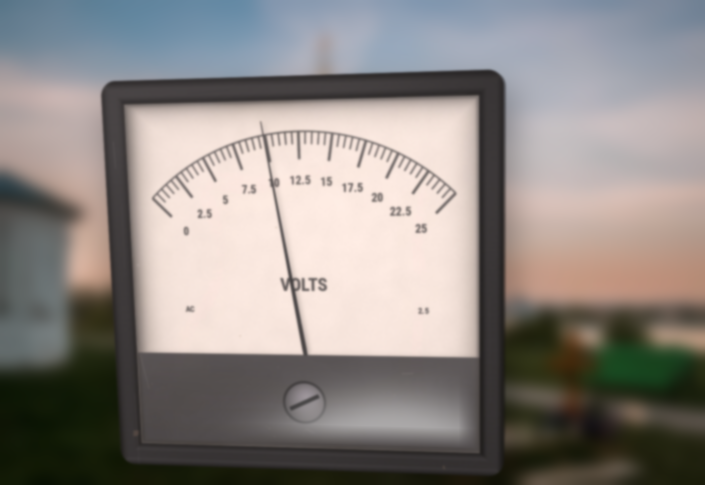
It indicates 10 V
